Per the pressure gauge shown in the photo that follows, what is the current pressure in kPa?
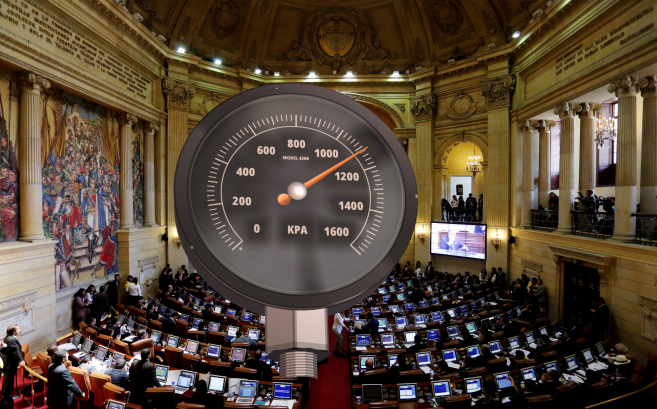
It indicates 1120 kPa
